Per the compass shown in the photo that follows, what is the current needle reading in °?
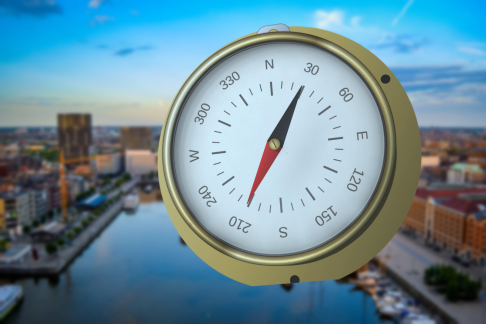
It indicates 210 °
